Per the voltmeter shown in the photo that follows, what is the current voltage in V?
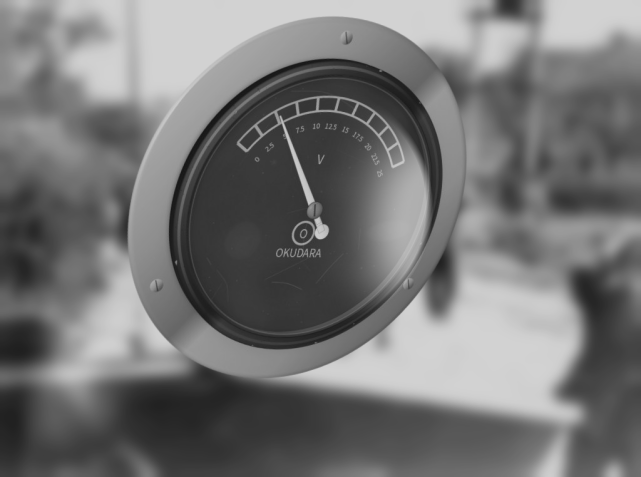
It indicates 5 V
